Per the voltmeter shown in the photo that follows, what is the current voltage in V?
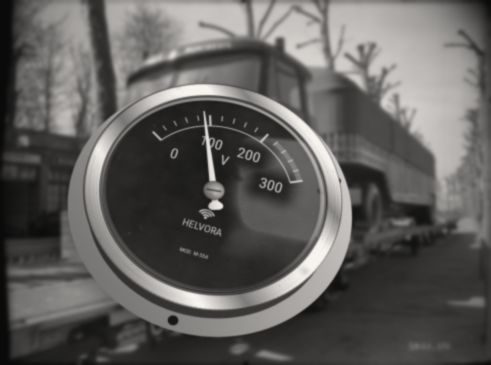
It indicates 90 V
